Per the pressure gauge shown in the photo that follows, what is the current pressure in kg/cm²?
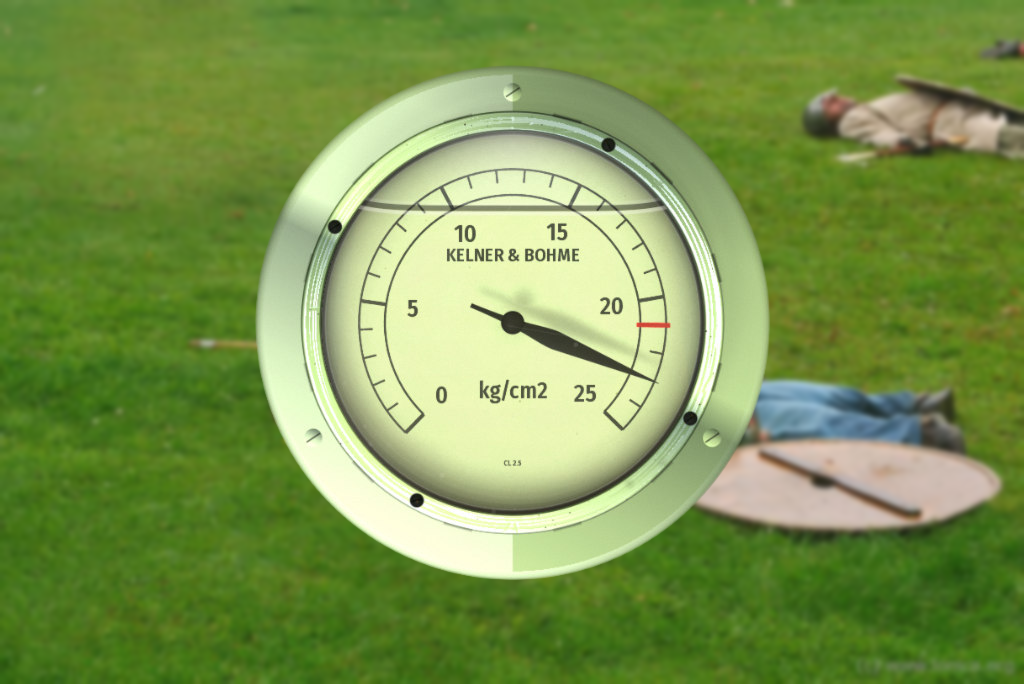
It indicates 23 kg/cm²
